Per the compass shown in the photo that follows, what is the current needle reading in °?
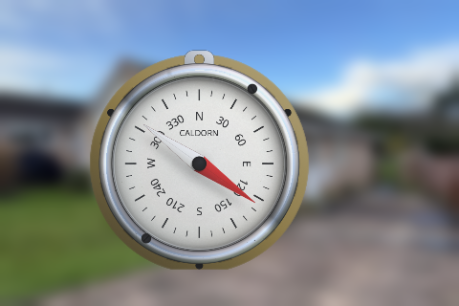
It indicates 125 °
